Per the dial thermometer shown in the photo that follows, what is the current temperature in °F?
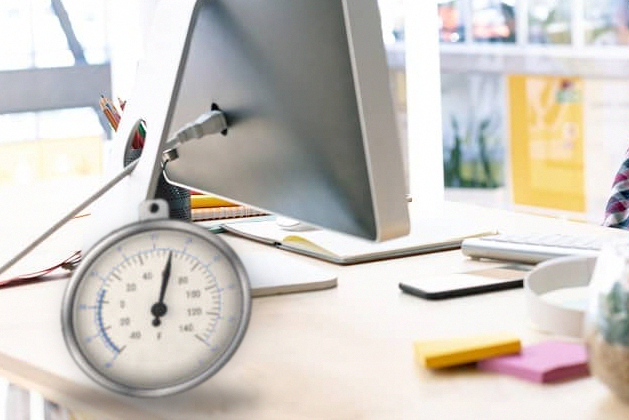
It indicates 60 °F
